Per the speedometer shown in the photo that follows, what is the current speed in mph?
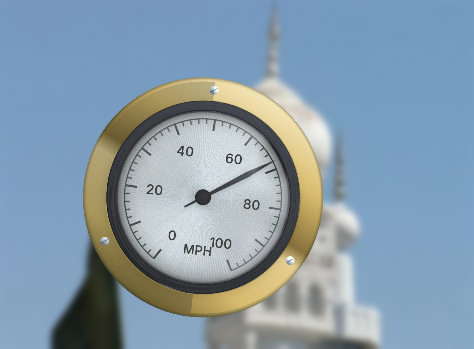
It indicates 68 mph
